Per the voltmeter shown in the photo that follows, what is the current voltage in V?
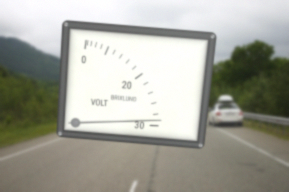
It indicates 29 V
